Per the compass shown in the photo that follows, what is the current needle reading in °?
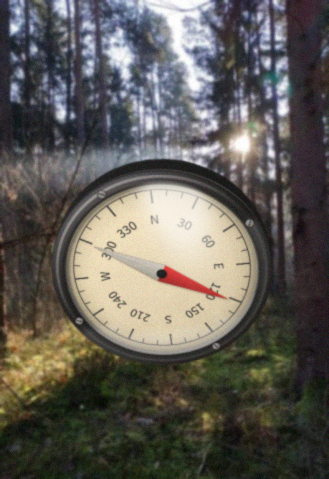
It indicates 120 °
